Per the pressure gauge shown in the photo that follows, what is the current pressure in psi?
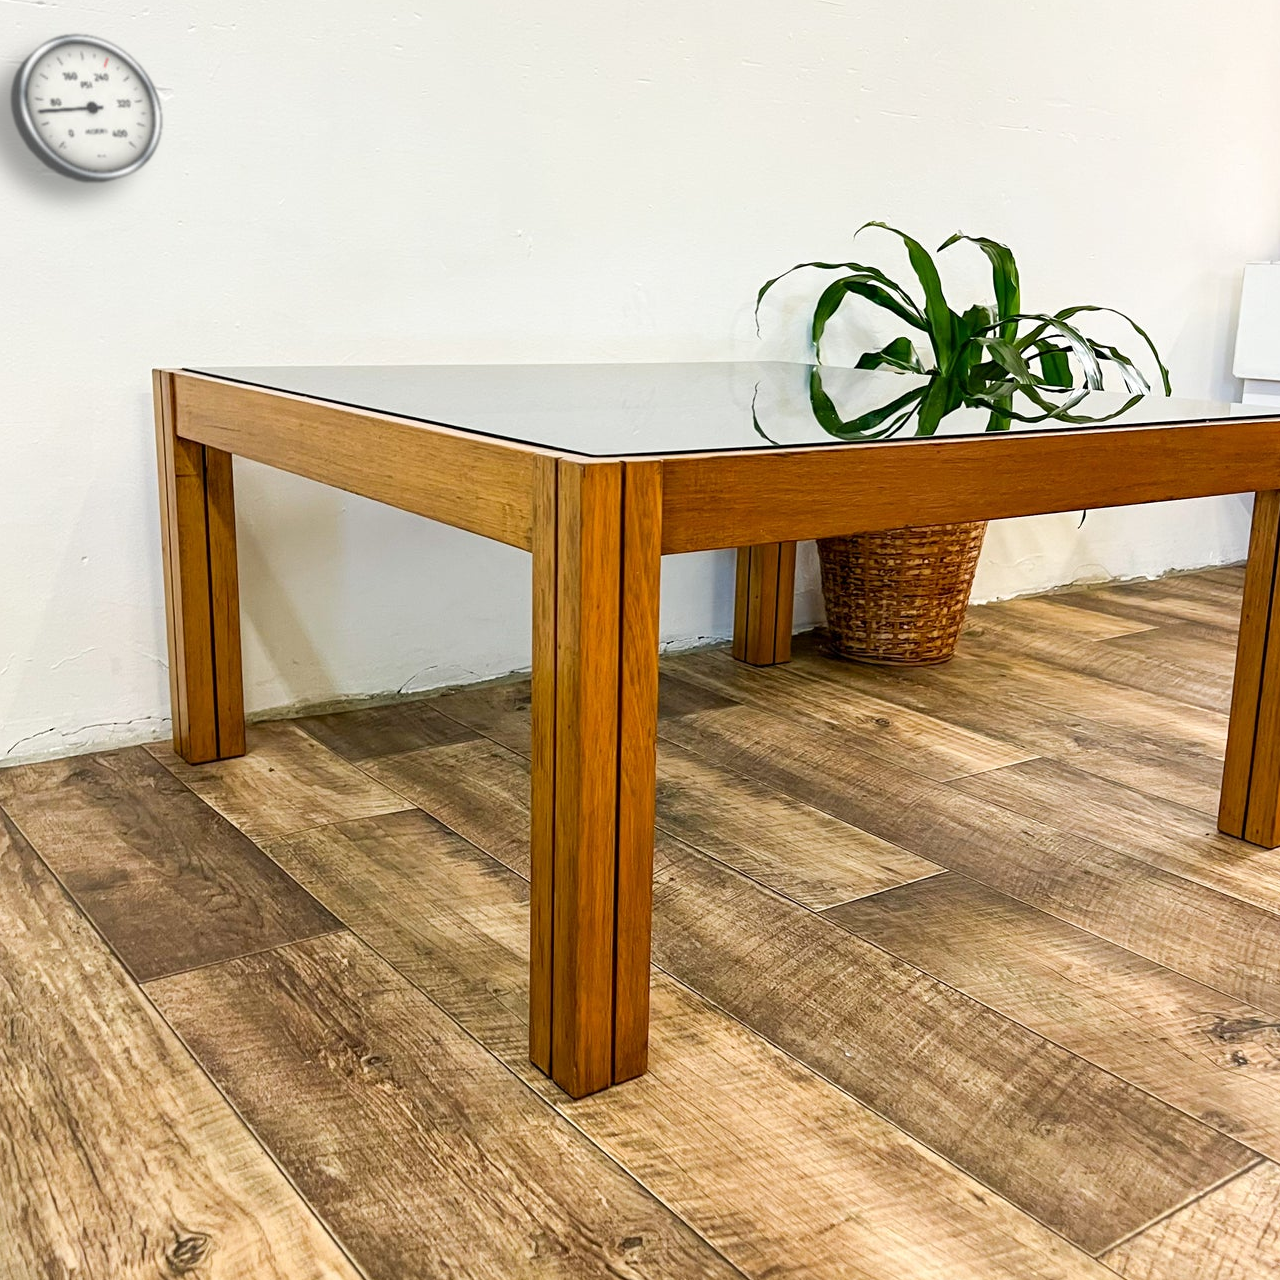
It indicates 60 psi
